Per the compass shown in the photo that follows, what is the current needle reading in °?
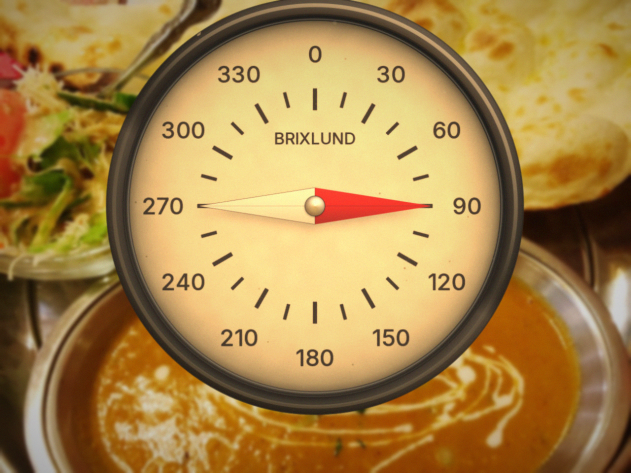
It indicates 90 °
